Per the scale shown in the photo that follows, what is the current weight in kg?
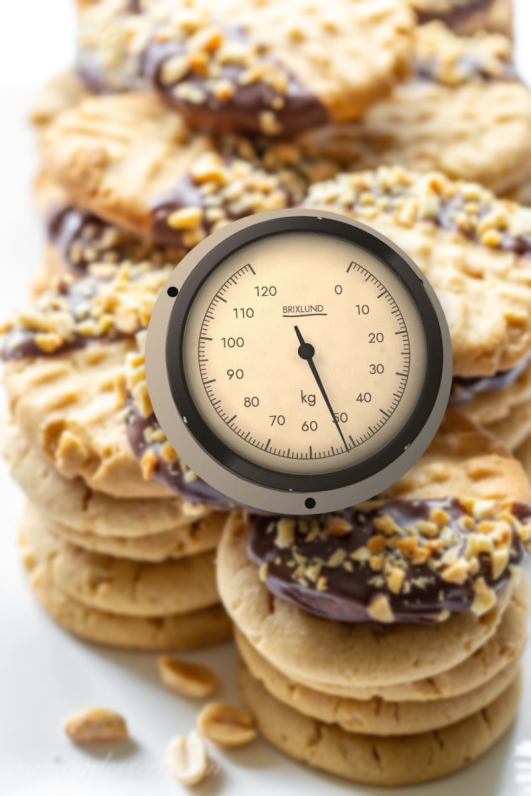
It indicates 52 kg
